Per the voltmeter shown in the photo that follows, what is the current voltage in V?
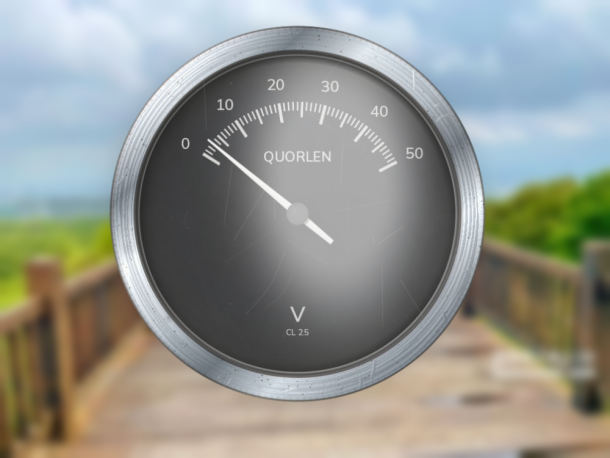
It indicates 3 V
